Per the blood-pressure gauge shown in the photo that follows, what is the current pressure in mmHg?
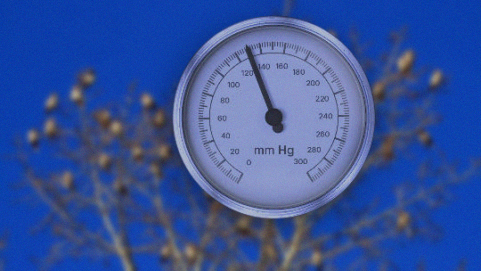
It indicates 130 mmHg
